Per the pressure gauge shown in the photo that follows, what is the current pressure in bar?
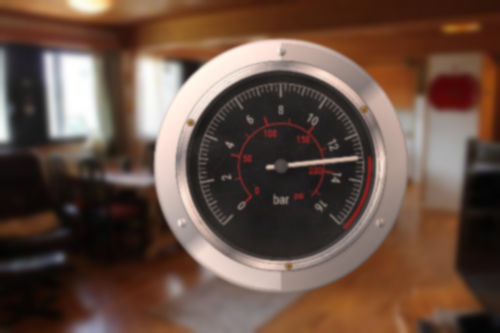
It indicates 13 bar
